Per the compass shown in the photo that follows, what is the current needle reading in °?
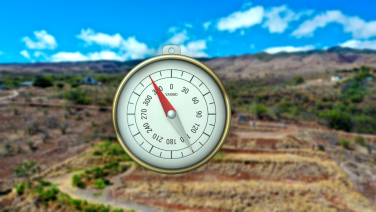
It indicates 330 °
